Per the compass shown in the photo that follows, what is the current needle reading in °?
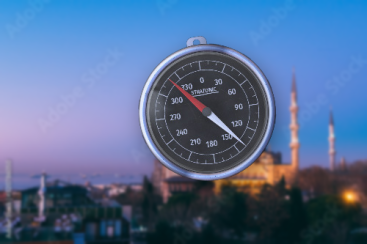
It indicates 320 °
